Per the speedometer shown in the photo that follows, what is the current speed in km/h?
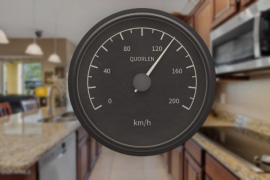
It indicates 130 km/h
